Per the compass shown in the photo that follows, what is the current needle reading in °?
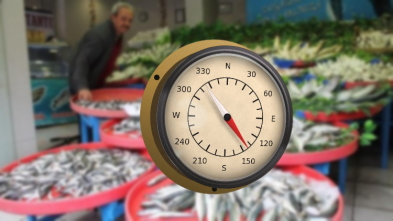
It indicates 142.5 °
